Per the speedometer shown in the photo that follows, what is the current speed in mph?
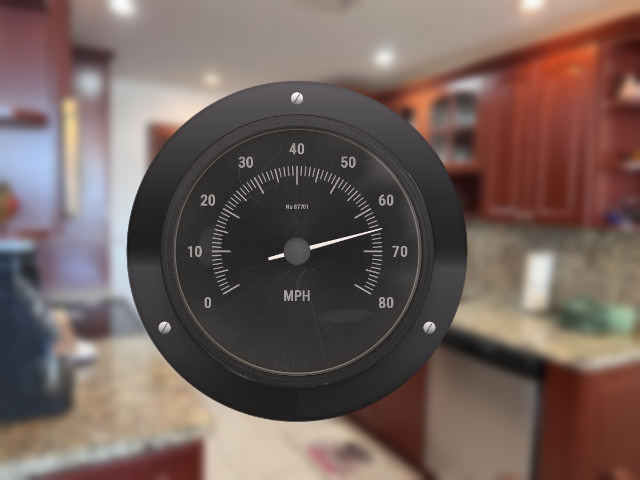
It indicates 65 mph
